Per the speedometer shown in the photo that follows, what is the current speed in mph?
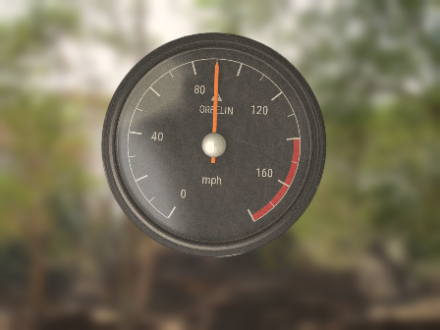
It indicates 90 mph
